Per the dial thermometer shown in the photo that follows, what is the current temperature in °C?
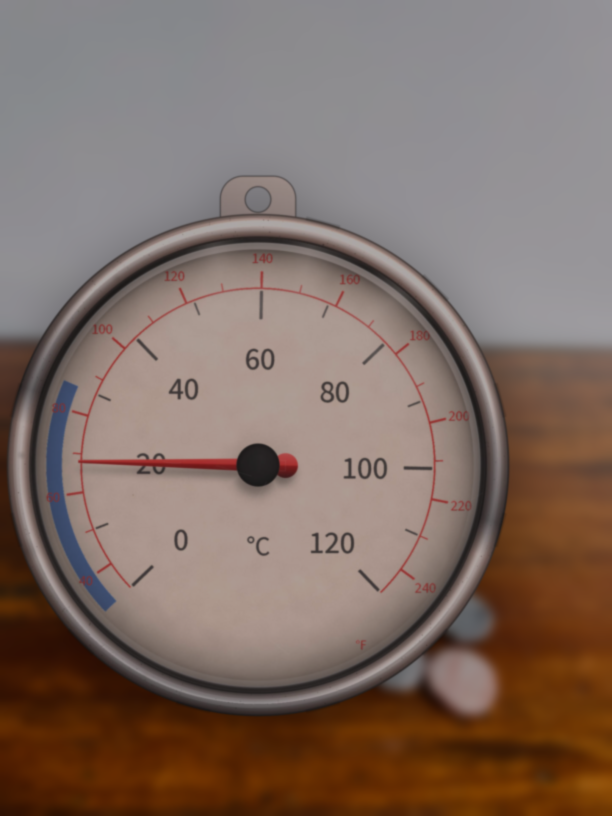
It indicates 20 °C
